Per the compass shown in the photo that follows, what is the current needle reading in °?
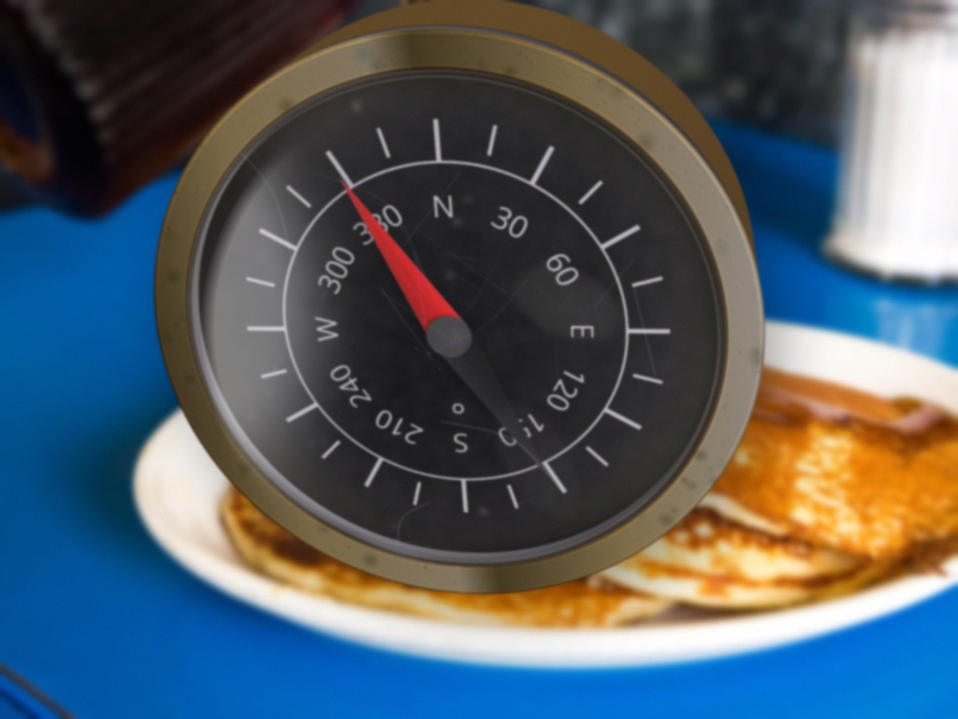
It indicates 330 °
